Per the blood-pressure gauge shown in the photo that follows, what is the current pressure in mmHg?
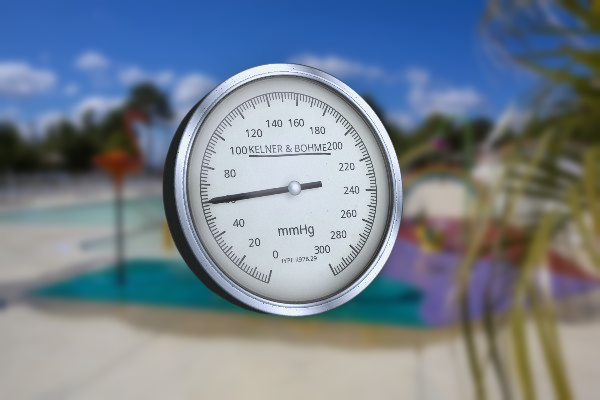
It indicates 60 mmHg
